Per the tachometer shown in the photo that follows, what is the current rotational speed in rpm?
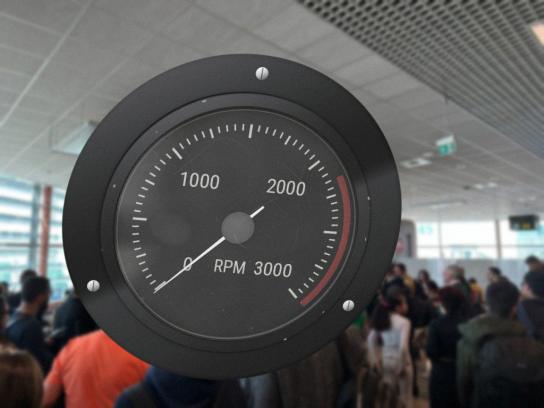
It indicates 0 rpm
